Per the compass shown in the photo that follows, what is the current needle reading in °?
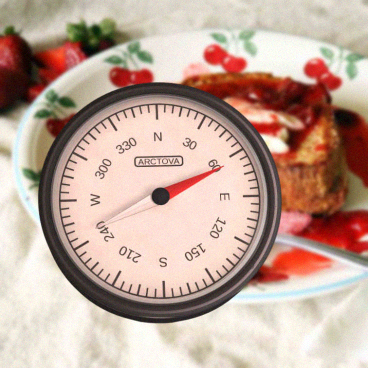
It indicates 65 °
